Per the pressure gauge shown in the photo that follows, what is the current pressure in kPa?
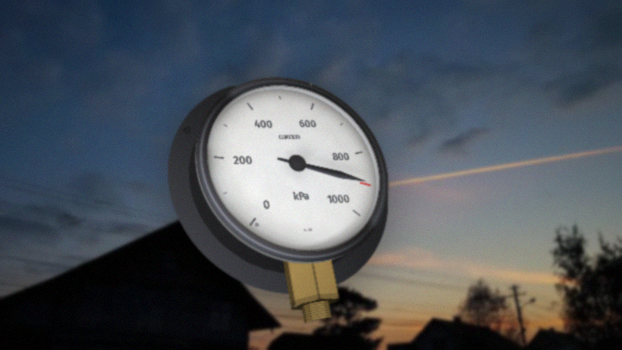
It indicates 900 kPa
